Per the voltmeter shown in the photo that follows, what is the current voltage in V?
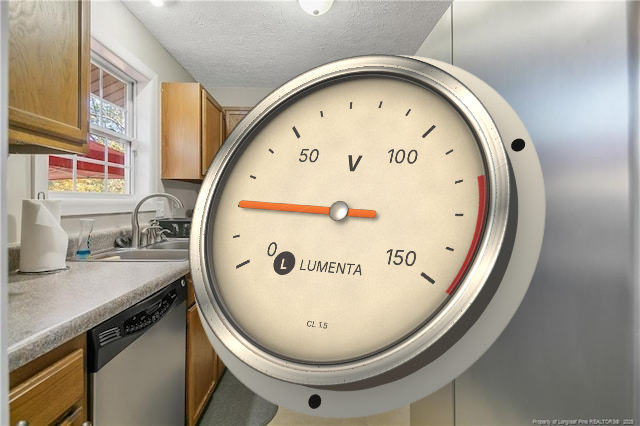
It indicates 20 V
